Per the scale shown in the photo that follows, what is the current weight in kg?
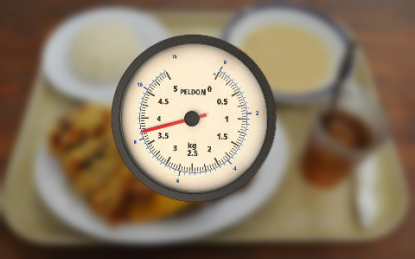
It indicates 3.75 kg
